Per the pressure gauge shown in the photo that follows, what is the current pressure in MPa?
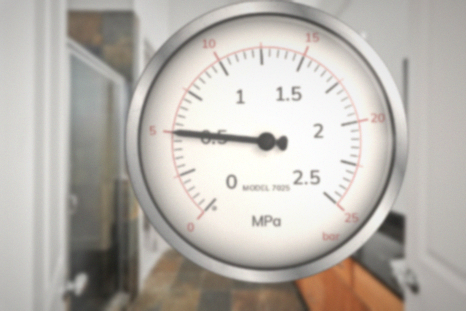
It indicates 0.5 MPa
